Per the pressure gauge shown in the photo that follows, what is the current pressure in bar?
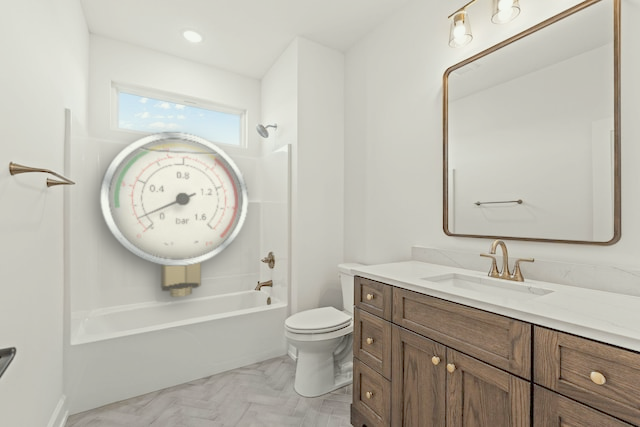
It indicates 0.1 bar
